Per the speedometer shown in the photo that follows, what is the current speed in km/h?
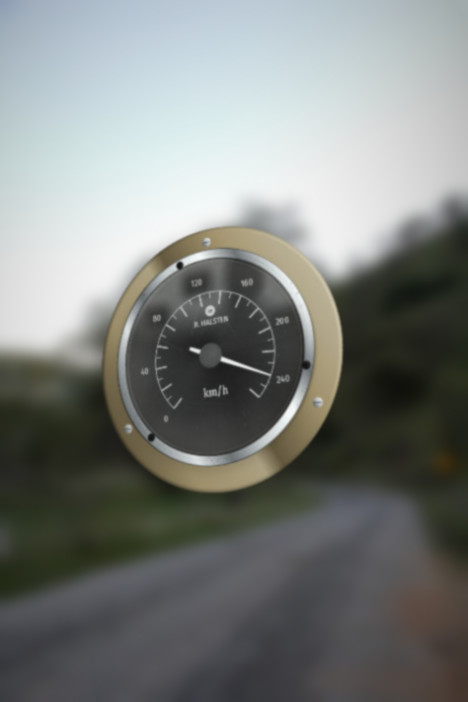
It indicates 240 km/h
